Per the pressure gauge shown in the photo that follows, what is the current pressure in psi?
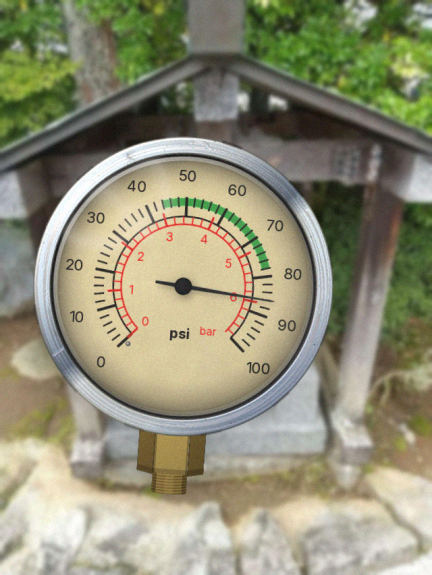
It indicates 86 psi
